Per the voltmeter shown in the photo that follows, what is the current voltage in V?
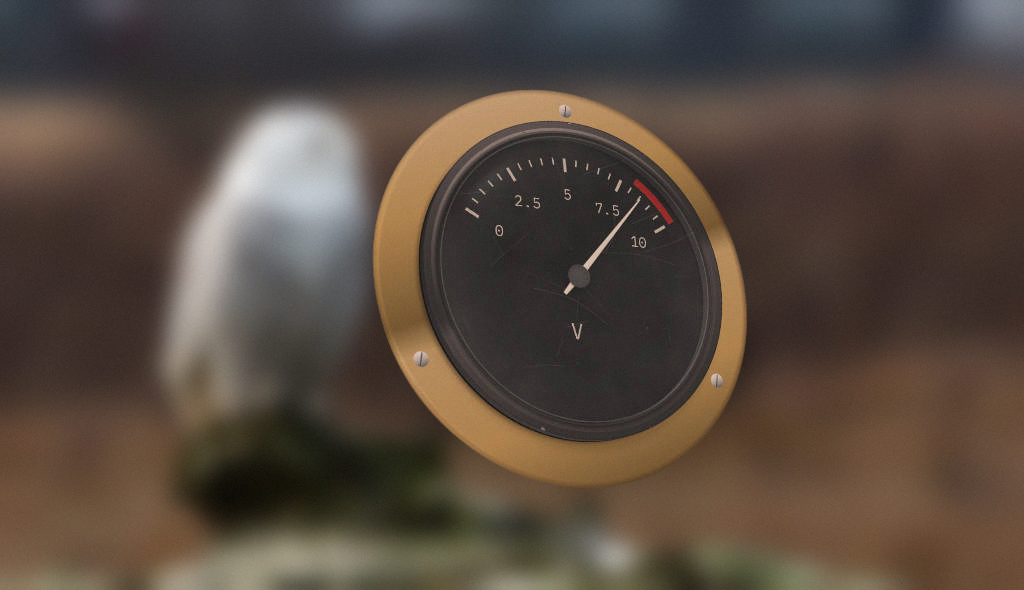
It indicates 8.5 V
